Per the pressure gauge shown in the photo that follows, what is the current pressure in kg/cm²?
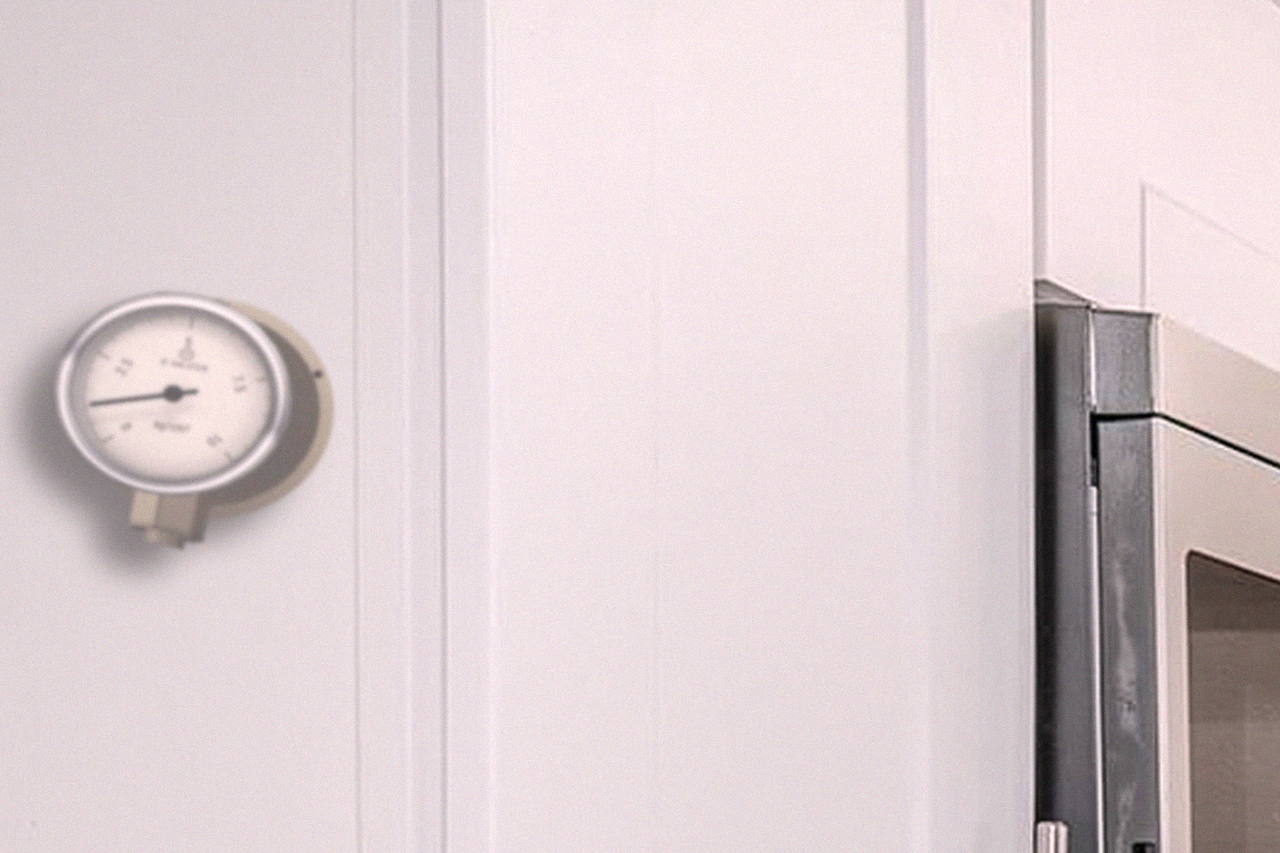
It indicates 1 kg/cm²
